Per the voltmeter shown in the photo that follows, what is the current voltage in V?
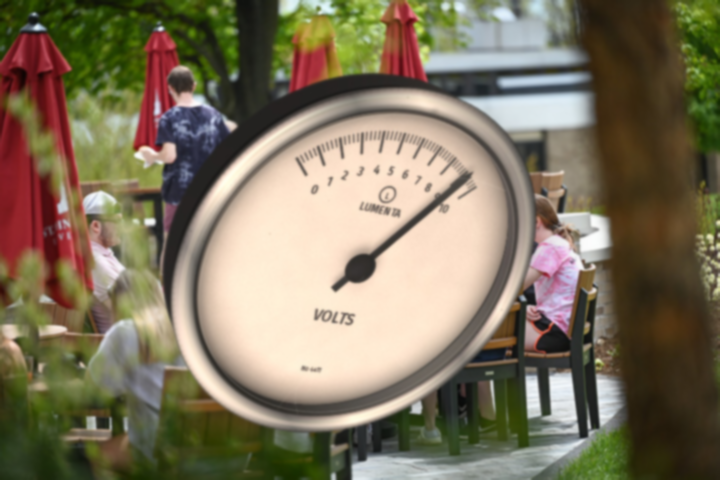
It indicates 9 V
